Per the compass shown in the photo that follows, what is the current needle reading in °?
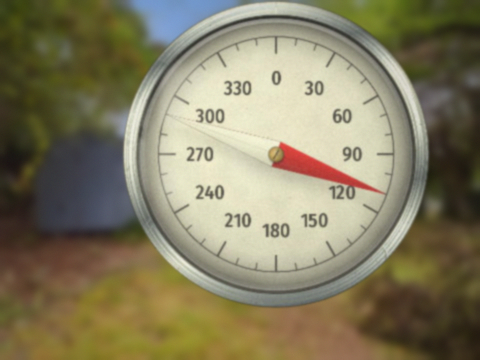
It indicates 110 °
